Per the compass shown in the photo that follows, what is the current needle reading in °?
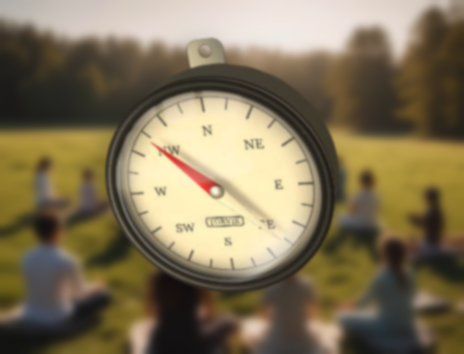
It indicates 315 °
